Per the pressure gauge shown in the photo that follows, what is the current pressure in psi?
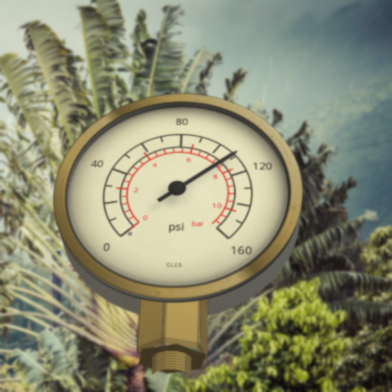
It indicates 110 psi
